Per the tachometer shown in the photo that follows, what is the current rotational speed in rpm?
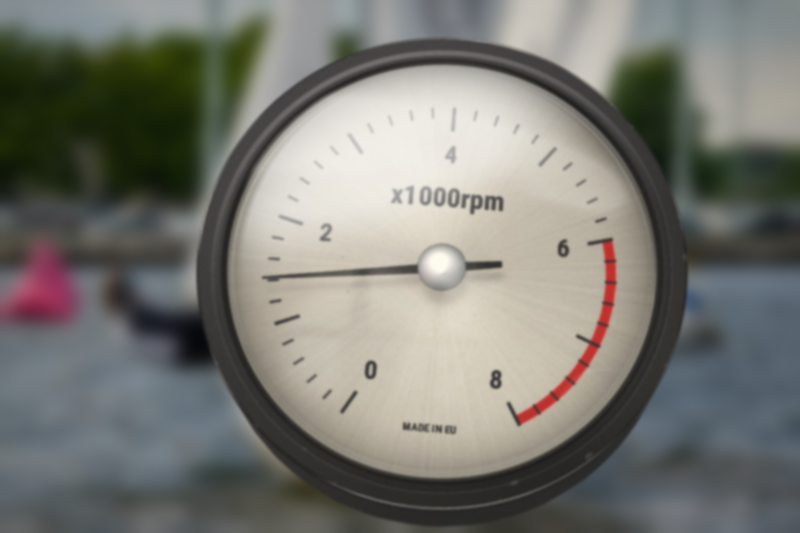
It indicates 1400 rpm
